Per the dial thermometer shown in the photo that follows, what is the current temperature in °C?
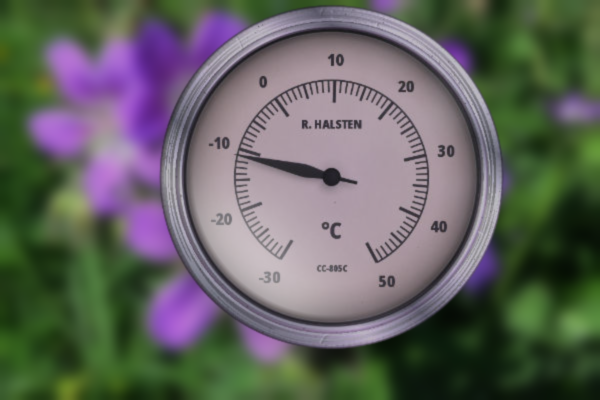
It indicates -11 °C
